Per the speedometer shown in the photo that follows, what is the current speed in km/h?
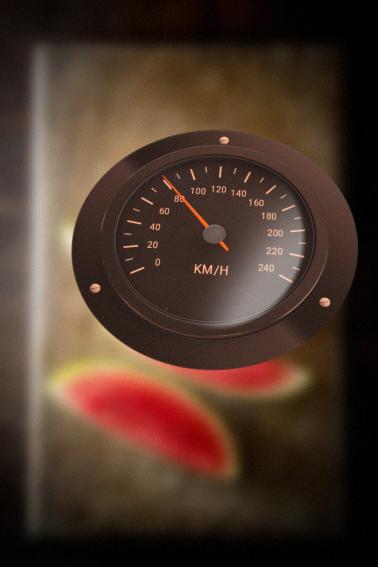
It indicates 80 km/h
